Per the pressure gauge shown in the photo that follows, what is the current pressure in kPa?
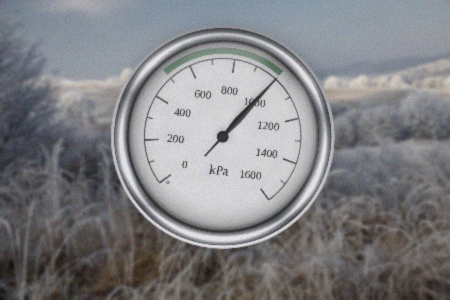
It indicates 1000 kPa
